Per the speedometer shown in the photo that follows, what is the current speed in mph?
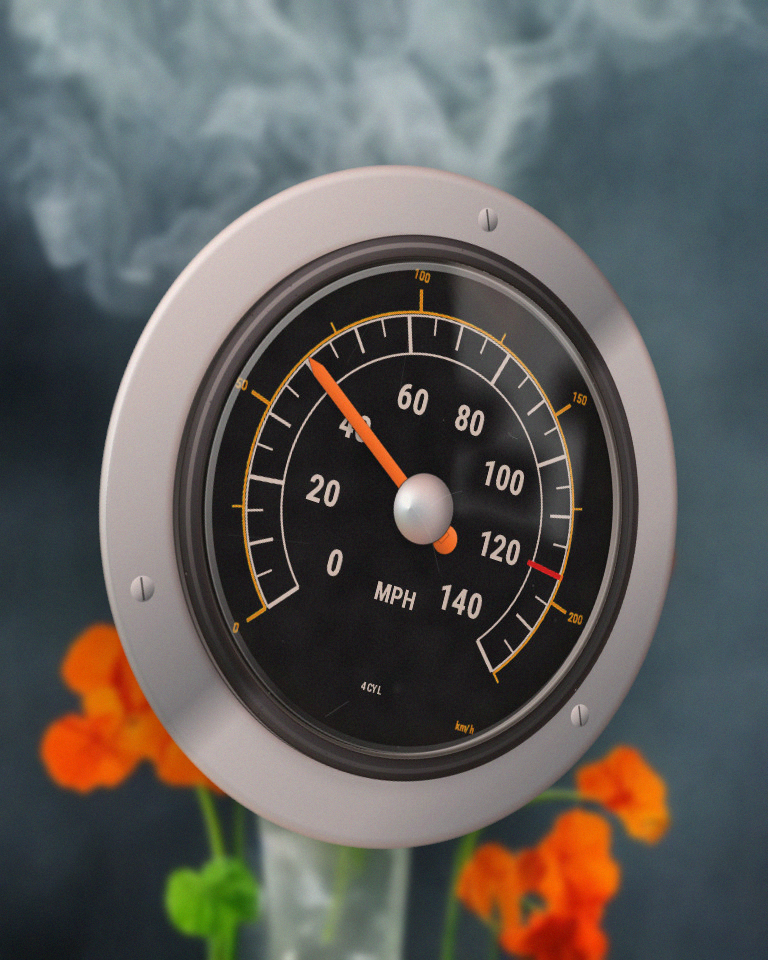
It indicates 40 mph
